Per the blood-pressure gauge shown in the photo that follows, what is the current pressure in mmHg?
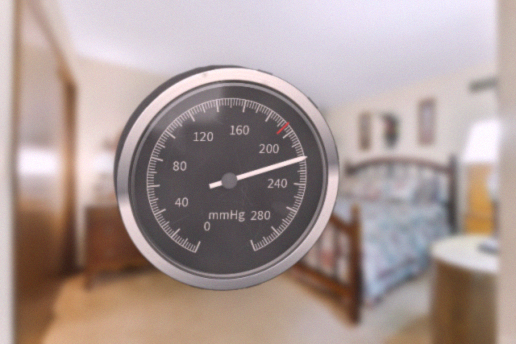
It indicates 220 mmHg
